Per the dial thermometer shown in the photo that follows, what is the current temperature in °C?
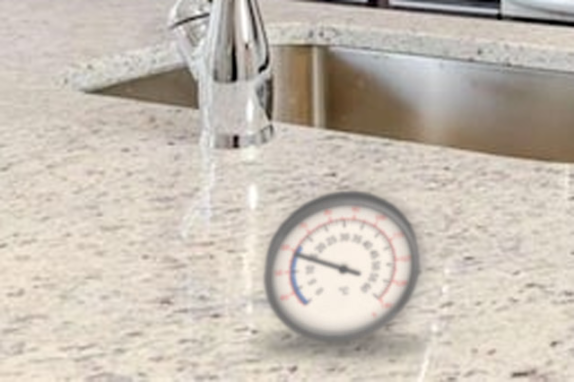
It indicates 15 °C
